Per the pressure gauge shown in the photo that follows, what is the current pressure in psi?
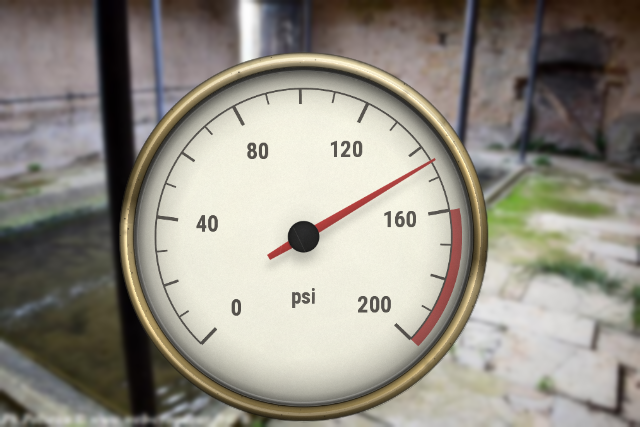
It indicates 145 psi
